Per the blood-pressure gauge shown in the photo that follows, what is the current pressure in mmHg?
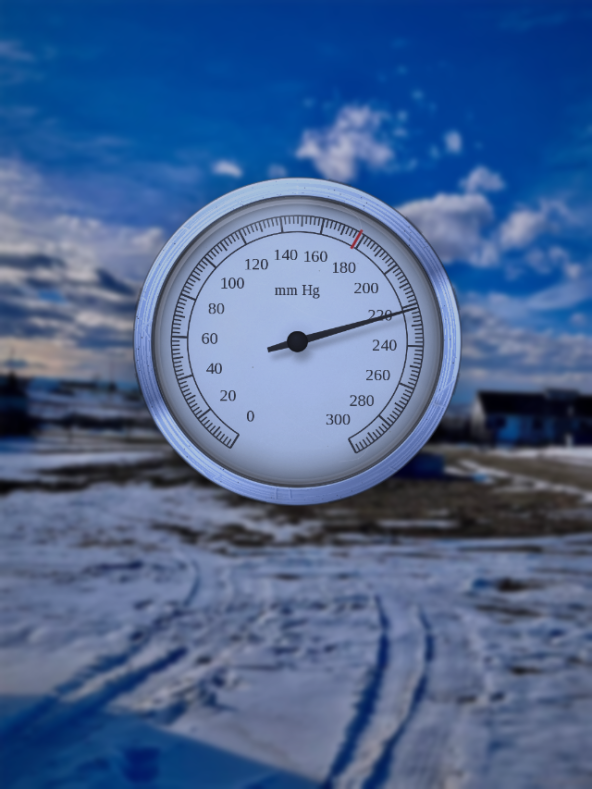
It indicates 222 mmHg
